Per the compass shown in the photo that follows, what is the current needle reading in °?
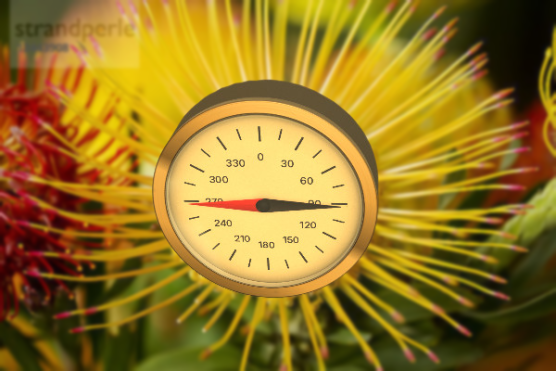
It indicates 270 °
